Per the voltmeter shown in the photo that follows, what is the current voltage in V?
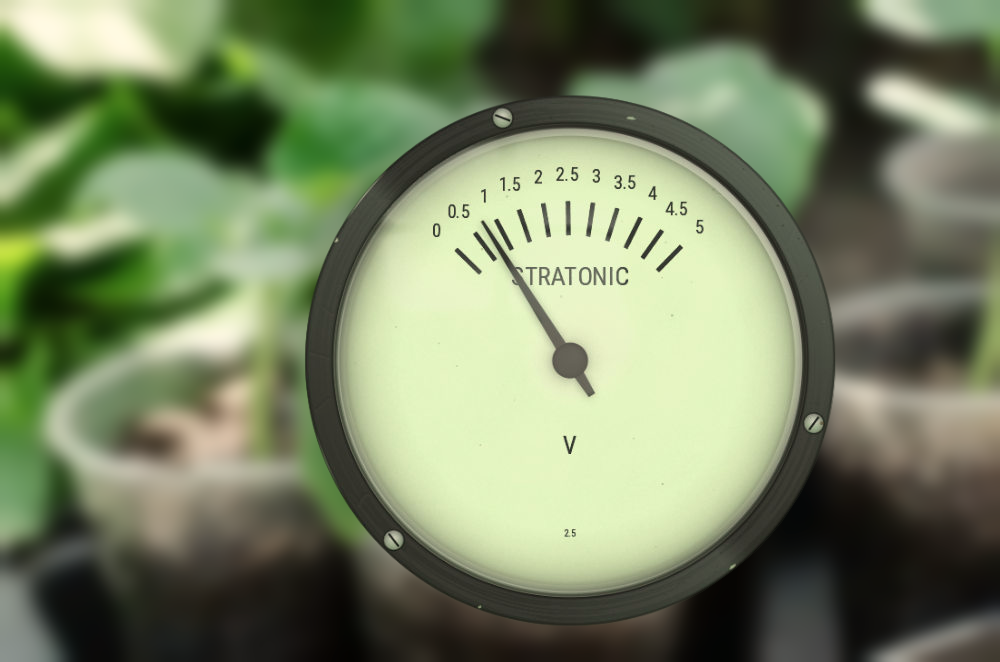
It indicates 0.75 V
